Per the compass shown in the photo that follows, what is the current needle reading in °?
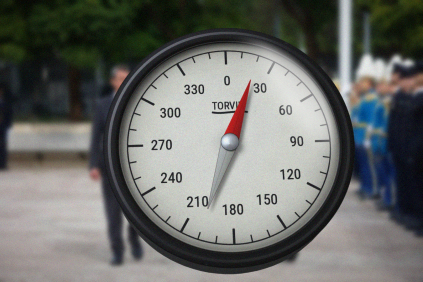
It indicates 20 °
